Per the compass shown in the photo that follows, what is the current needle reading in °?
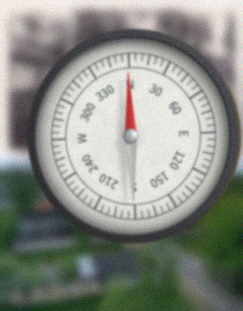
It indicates 0 °
